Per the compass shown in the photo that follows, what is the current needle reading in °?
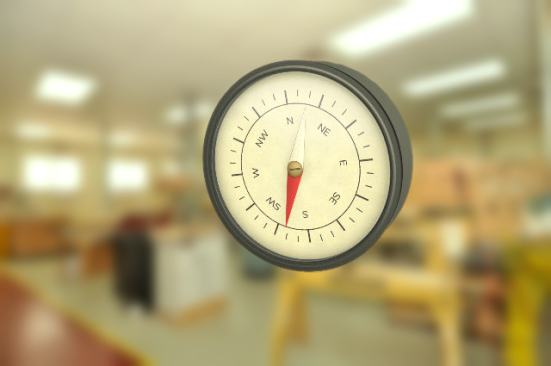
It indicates 200 °
